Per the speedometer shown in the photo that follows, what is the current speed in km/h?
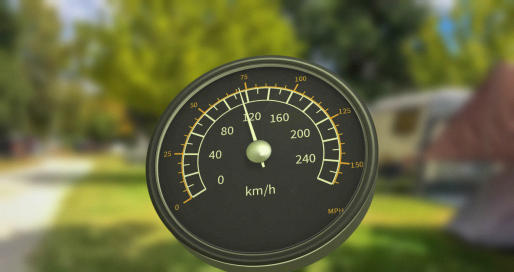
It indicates 115 km/h
